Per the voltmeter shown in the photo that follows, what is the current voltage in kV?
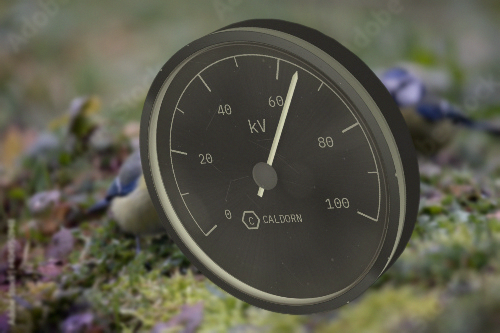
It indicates 65 kV
